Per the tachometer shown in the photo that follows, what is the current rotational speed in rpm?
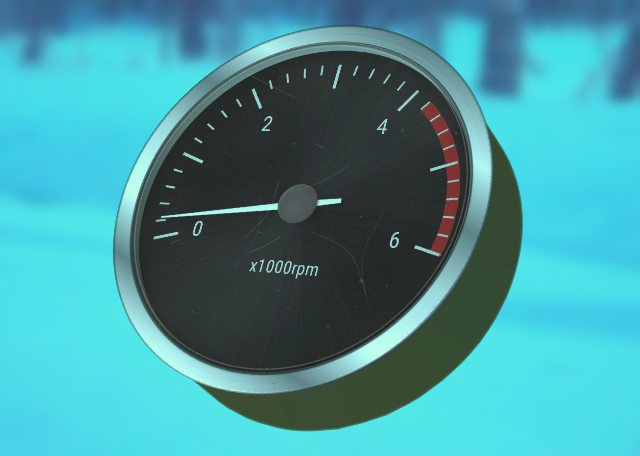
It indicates 200 rpm
